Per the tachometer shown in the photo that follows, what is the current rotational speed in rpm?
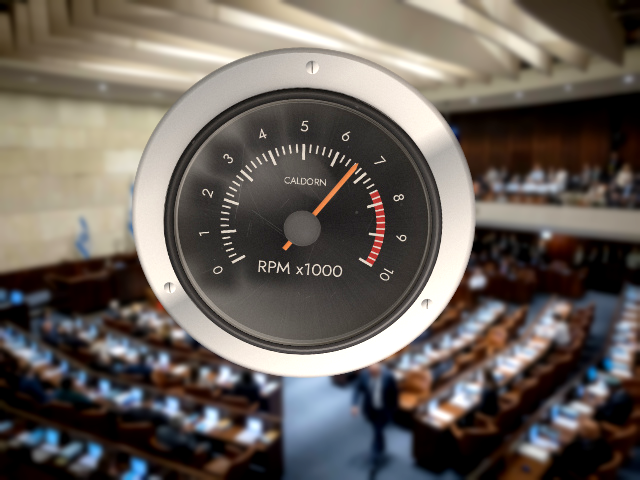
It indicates 6600 rpm
